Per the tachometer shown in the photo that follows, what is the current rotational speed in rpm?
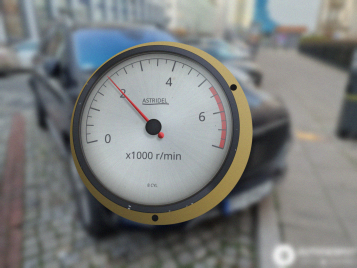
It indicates 2000 rpm
